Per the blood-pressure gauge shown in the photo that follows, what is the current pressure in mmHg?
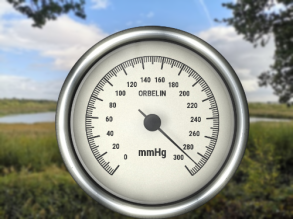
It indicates 290 mmHg
